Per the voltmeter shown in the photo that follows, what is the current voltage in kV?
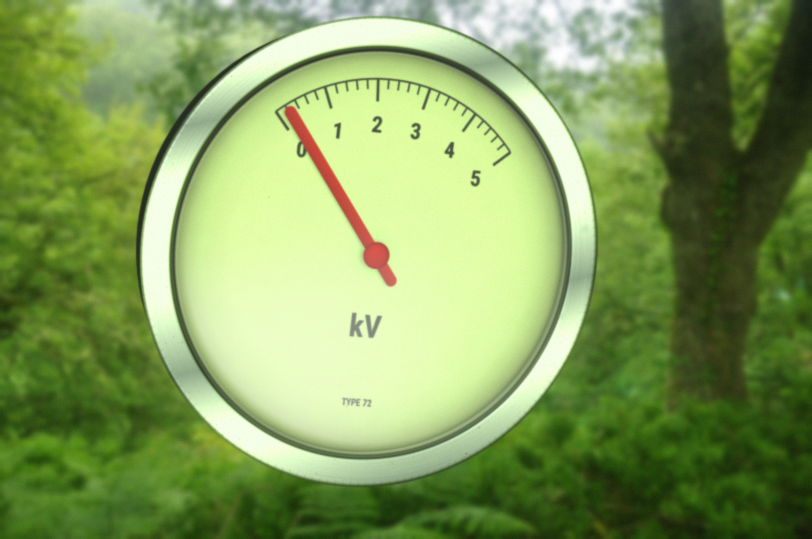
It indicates 0.2 kV
